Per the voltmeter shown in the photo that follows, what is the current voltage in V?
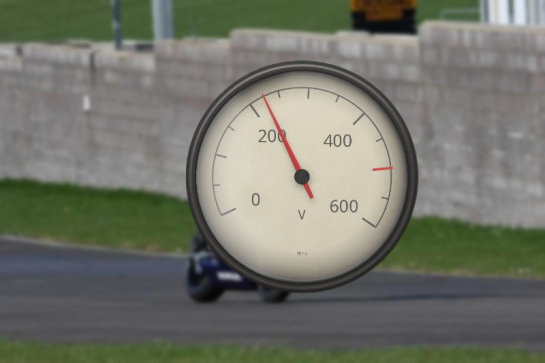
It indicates 225 V
